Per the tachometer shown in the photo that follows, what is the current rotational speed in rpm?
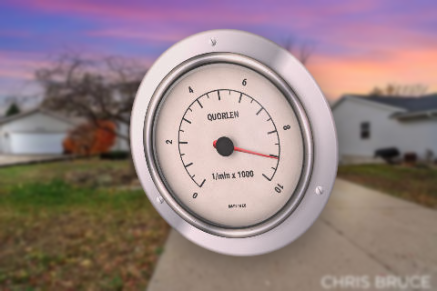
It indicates 9000 rpm
